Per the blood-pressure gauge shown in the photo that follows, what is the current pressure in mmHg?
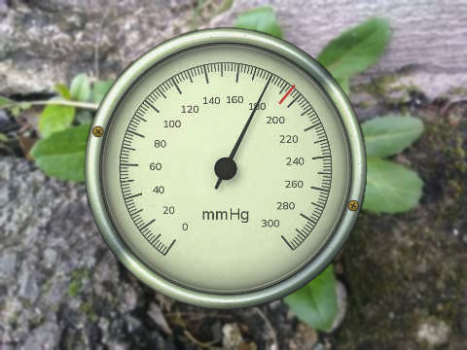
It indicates 180 mmHg
